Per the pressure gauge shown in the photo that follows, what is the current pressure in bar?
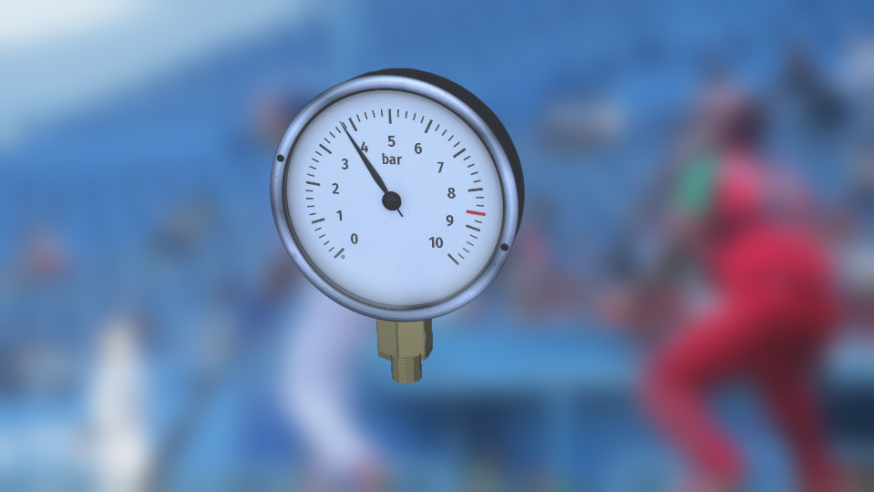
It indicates 3.8 bar
